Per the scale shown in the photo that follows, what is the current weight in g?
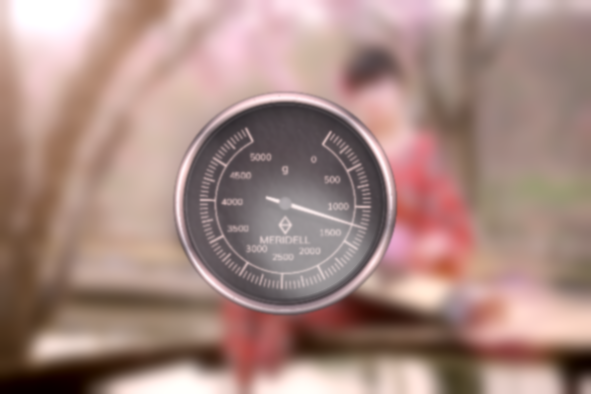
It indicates 1250 g
